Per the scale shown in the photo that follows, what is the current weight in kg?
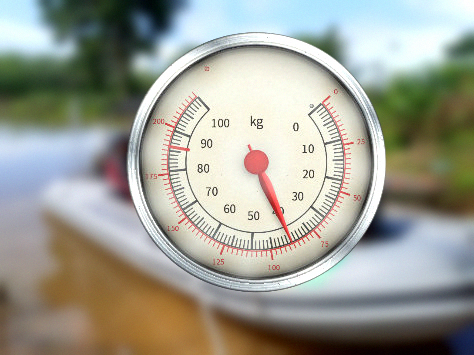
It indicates 40 kg
